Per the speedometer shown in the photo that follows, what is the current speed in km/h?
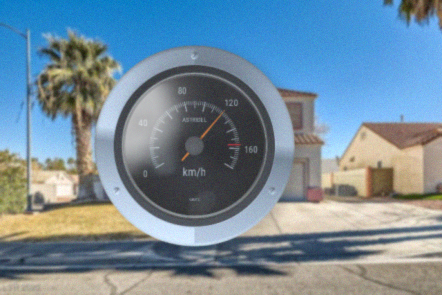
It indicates 120 km/h
